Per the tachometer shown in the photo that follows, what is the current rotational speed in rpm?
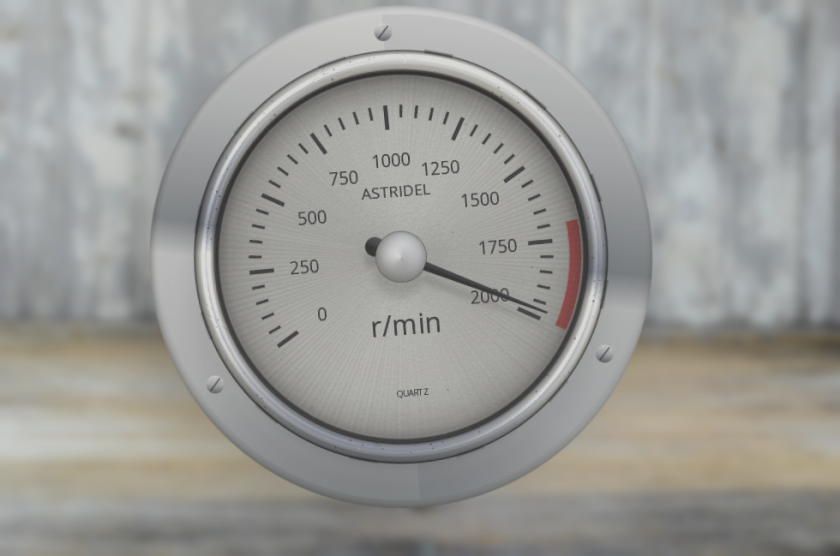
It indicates 1975 rpm
